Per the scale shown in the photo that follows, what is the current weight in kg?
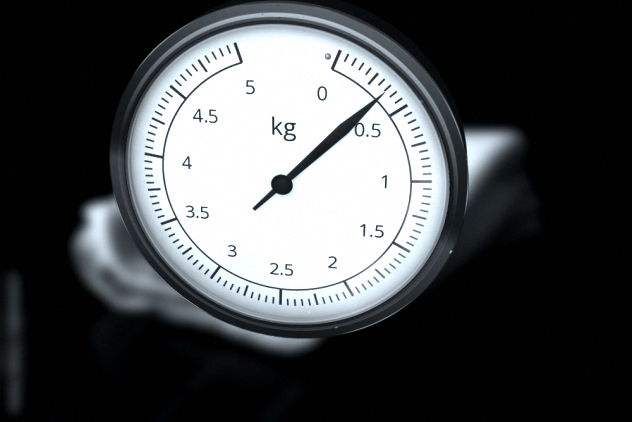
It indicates 0.35 kg
